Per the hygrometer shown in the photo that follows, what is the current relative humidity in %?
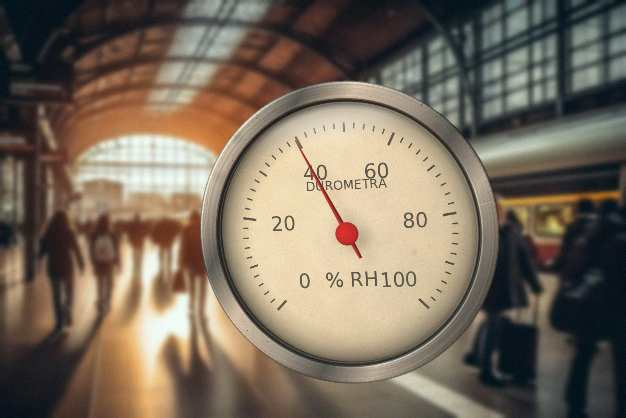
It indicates 40 %
